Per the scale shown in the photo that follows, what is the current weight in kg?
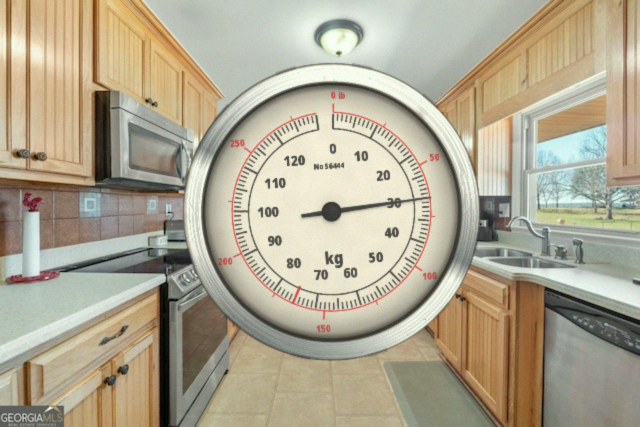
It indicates 30 kg
